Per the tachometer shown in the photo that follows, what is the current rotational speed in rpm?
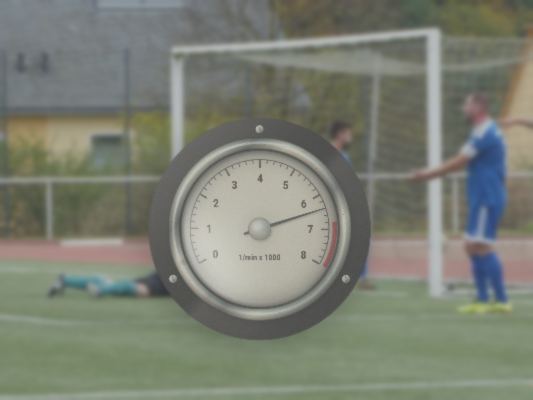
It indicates 6400 rpm
